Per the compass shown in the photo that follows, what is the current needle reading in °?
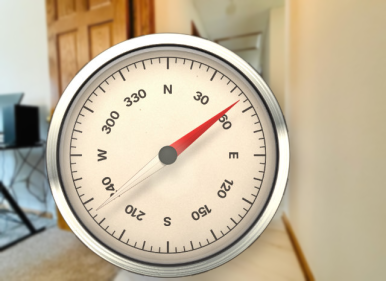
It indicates 52.5 °
